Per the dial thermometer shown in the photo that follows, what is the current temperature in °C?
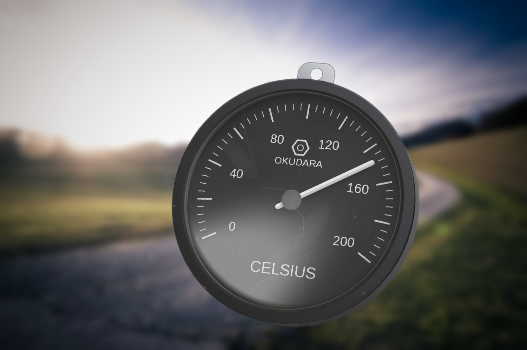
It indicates 148 °C
